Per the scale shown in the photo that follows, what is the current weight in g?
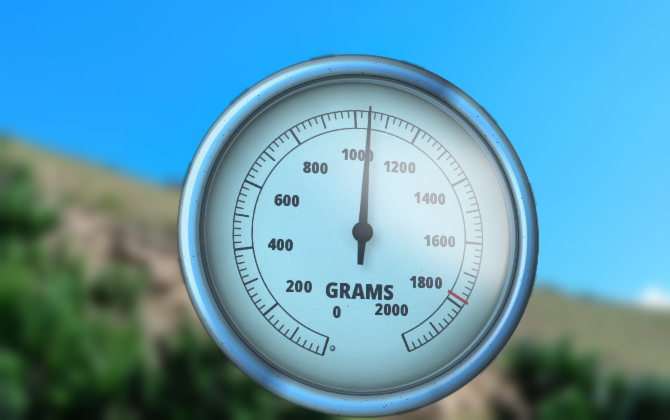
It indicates 1040 g
